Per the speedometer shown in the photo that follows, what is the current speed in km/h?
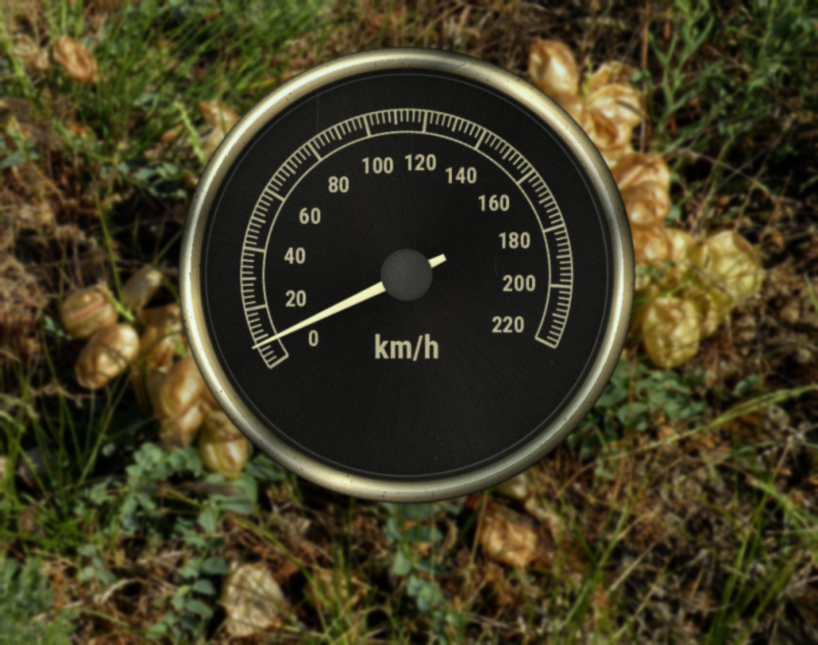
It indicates 8 km/h
